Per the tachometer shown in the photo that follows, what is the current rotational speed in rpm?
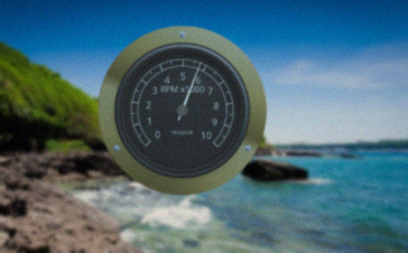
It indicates 5750 rpm
